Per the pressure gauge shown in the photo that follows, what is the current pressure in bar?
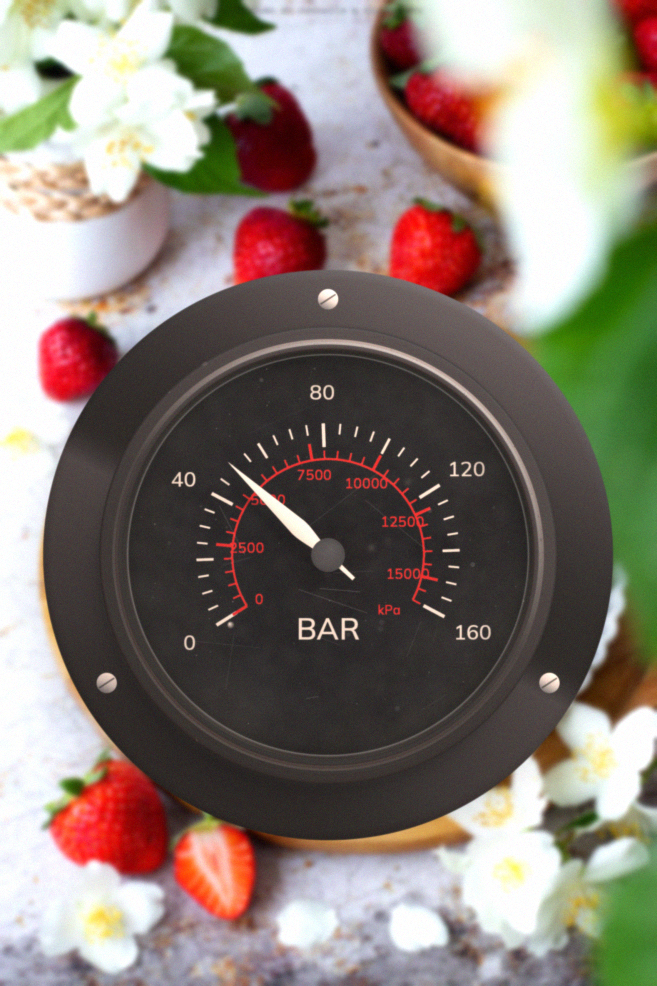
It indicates 50 bar
